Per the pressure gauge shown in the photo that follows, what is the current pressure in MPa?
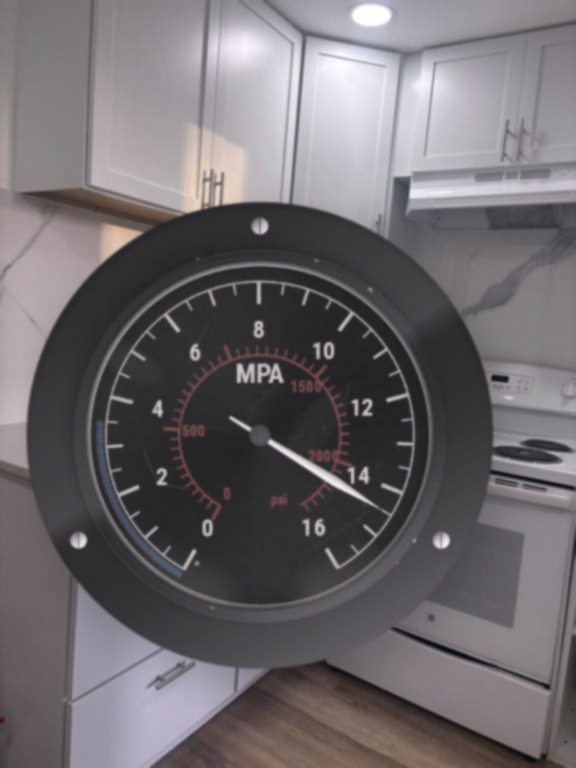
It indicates 14.5 MPa
